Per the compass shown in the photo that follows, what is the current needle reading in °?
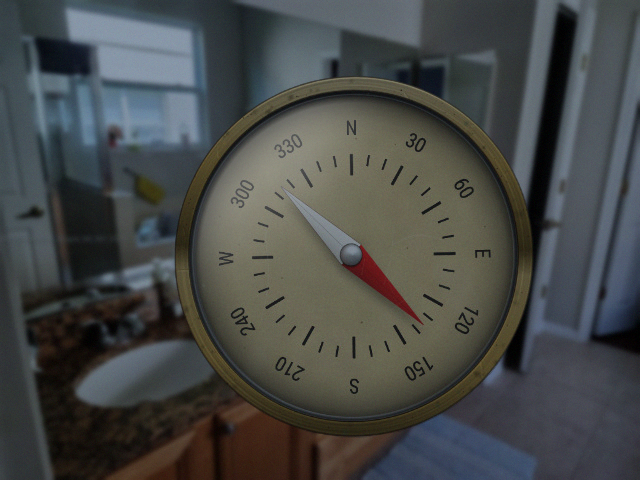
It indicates 135 °
